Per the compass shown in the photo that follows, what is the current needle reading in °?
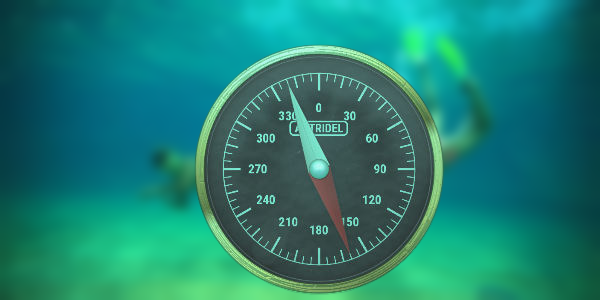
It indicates 160 °
